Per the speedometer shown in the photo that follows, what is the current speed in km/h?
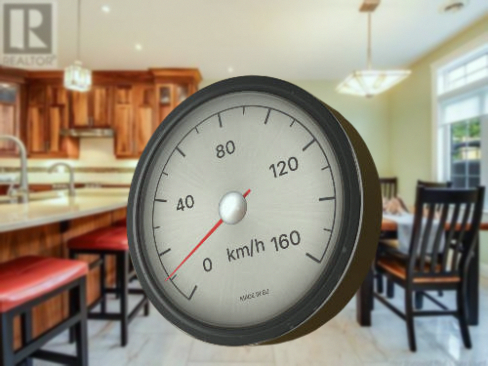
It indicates 10 km/h
